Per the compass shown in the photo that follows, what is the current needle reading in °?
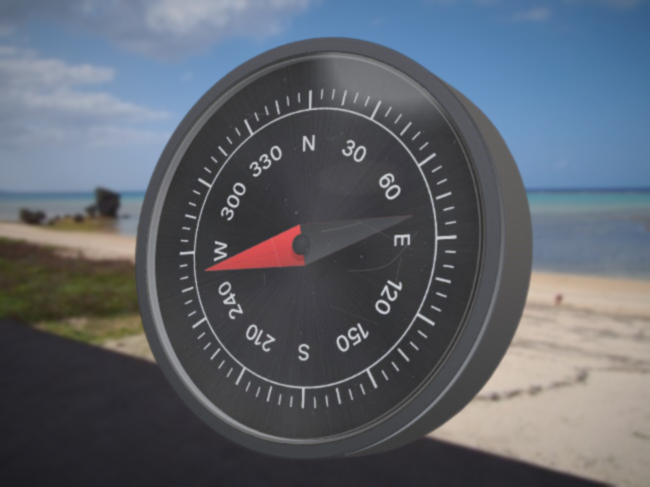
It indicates 260 °
